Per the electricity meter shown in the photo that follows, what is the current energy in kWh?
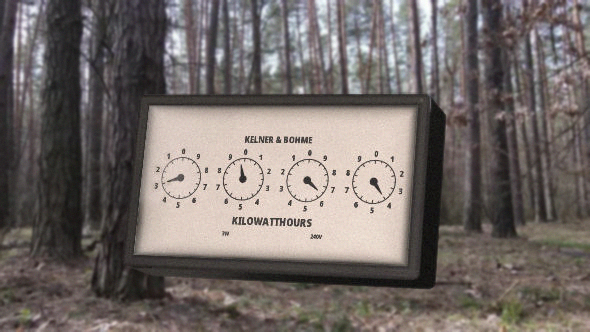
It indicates 2964 kWh
